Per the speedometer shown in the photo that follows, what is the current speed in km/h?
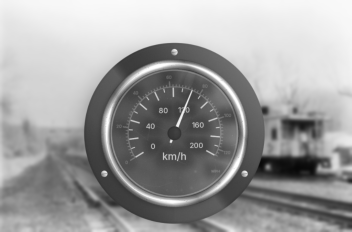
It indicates 120 km/h
